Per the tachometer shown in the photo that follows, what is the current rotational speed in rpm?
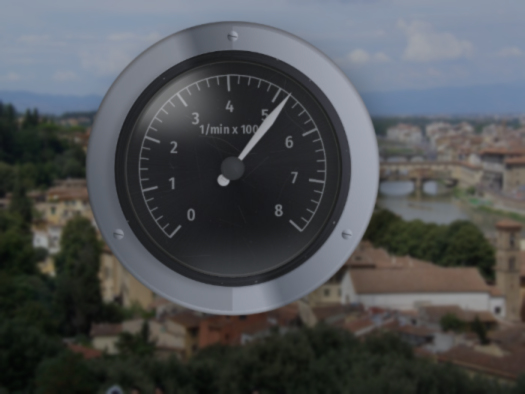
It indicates 5200 rpm
